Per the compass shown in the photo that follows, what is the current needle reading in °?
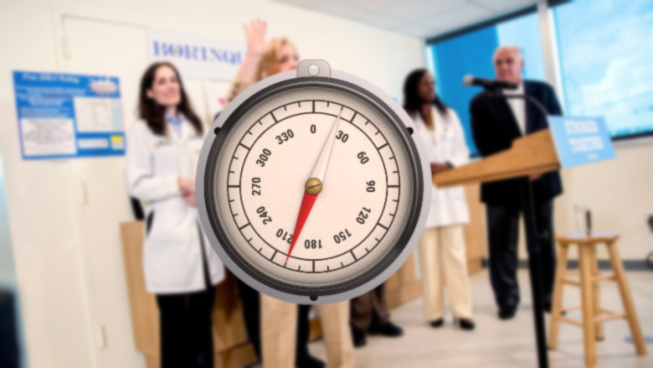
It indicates 200 °
